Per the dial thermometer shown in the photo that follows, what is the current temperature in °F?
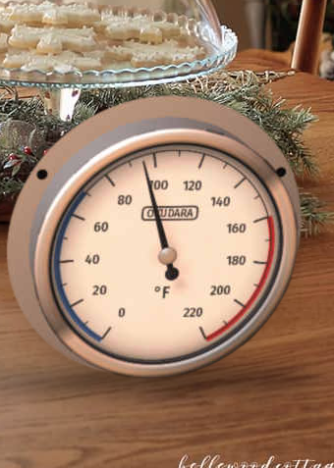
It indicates 95 °F
